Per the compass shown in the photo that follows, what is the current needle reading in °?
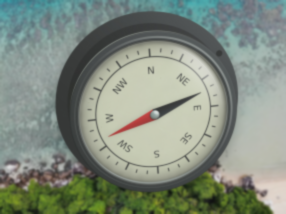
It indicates 250 °
